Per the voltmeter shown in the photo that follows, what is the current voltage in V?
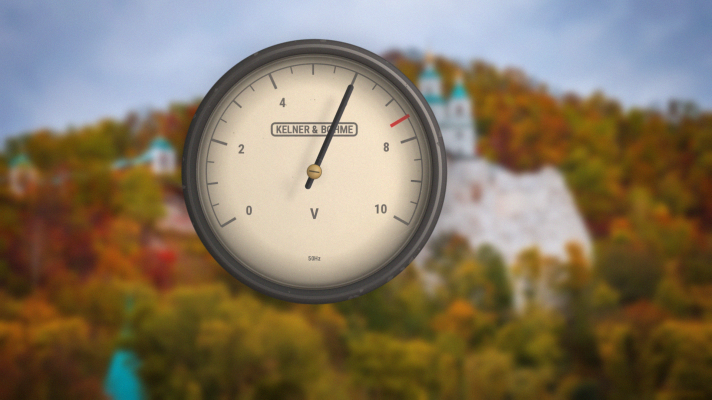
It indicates 6 V
